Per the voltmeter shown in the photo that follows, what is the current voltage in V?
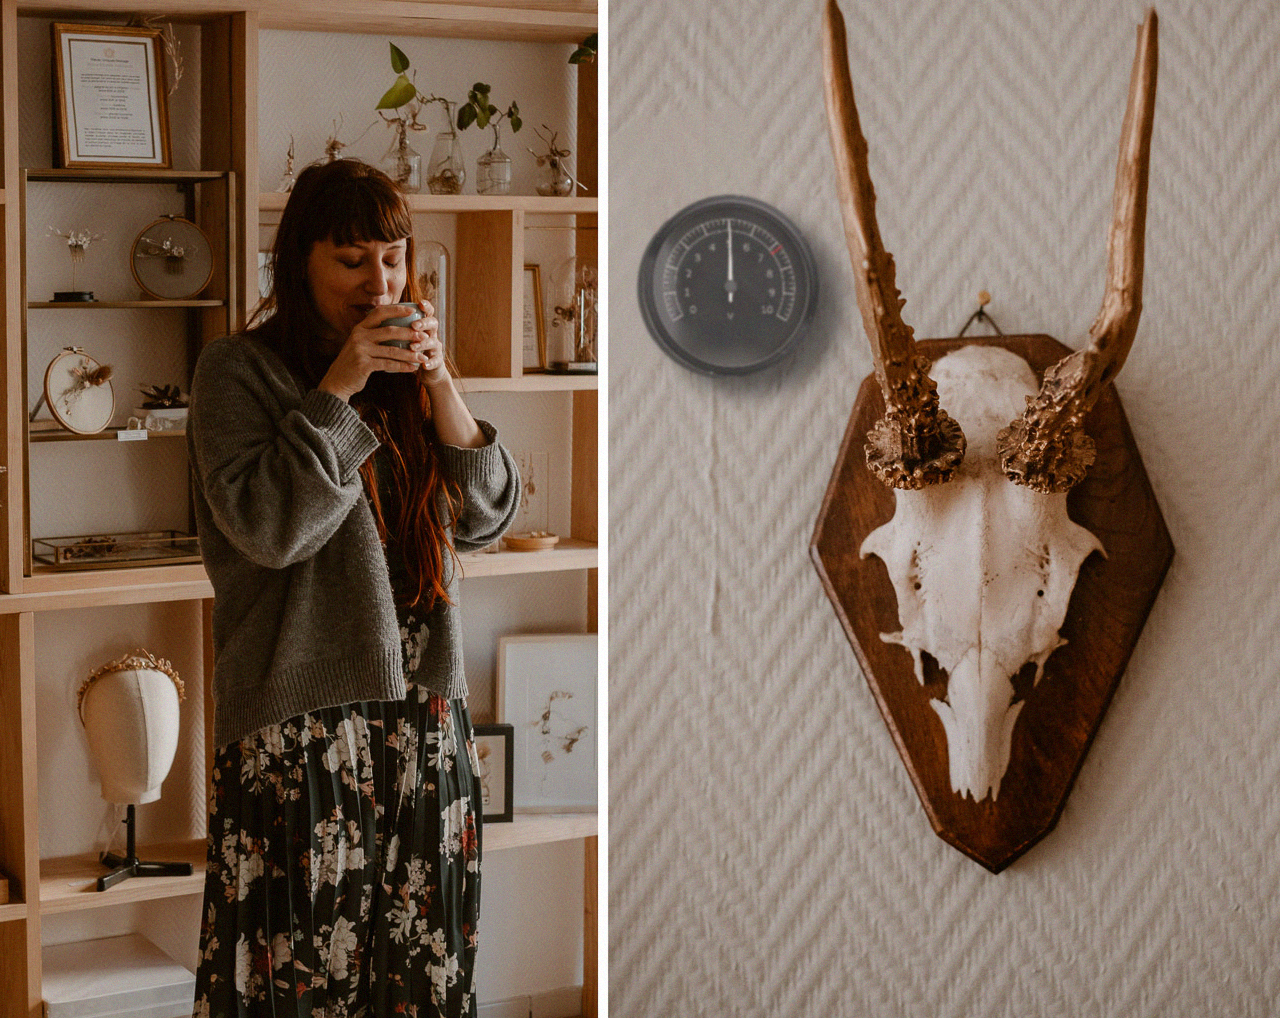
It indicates 5 V
